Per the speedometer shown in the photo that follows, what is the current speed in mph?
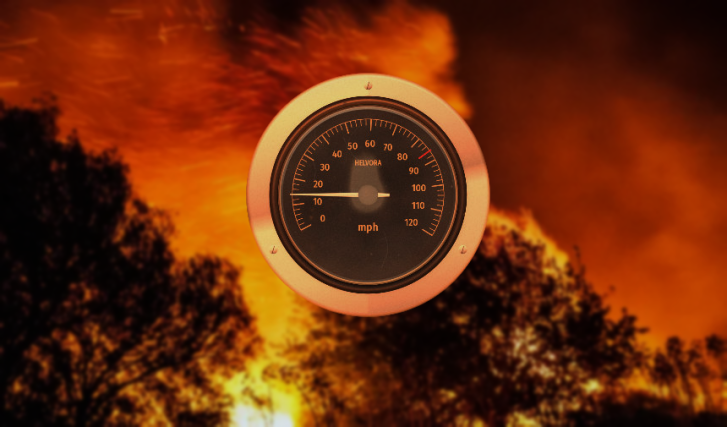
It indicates 14 mph
